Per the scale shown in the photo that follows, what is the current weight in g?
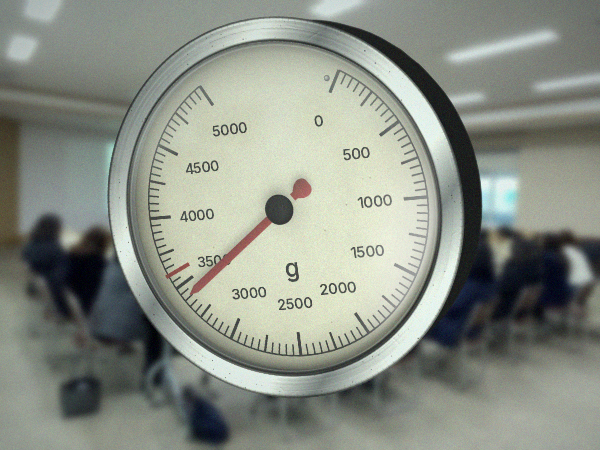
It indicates 3400 g
